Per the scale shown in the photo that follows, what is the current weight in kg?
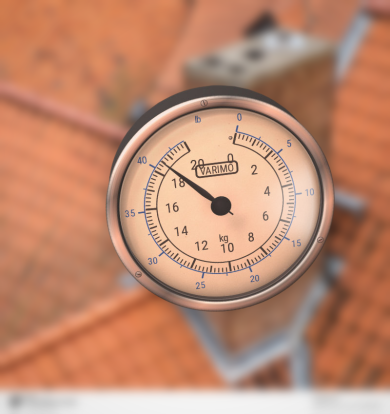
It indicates 18.6 kg
